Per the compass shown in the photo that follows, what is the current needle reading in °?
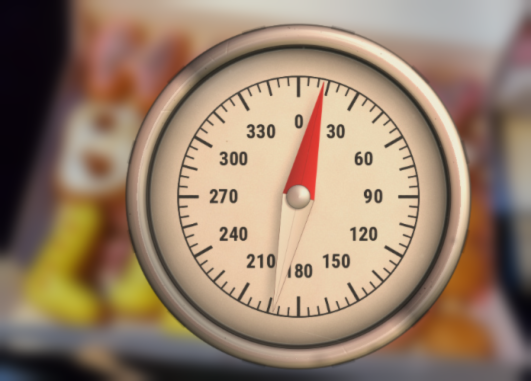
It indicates 12.5 °
